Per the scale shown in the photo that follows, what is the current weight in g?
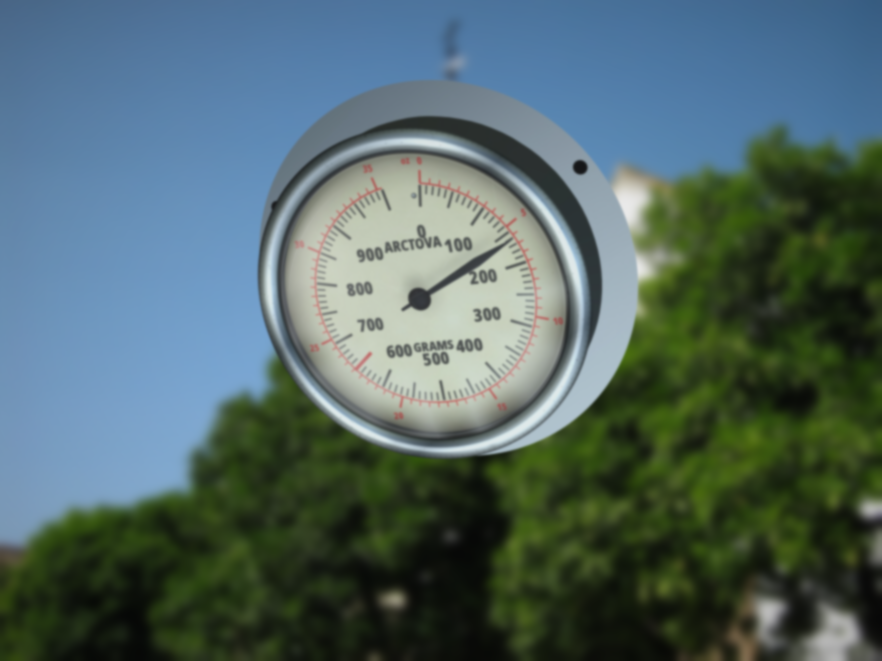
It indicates 160 g
